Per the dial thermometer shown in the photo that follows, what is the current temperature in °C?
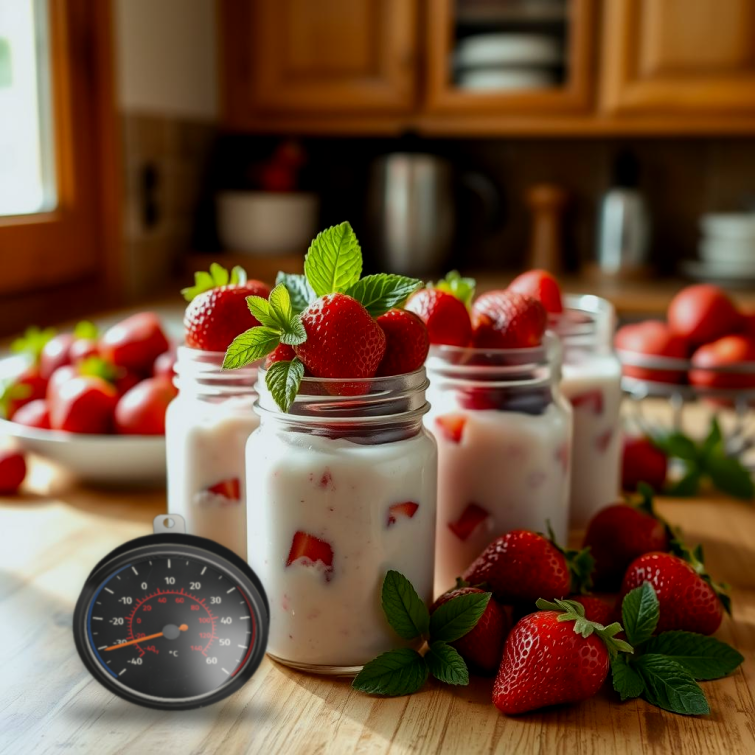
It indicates -30 °C
